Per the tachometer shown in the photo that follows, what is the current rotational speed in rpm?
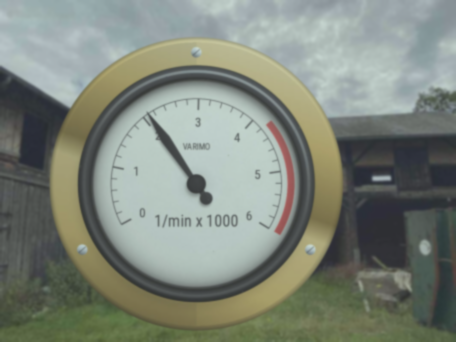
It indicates 2100 rpm
